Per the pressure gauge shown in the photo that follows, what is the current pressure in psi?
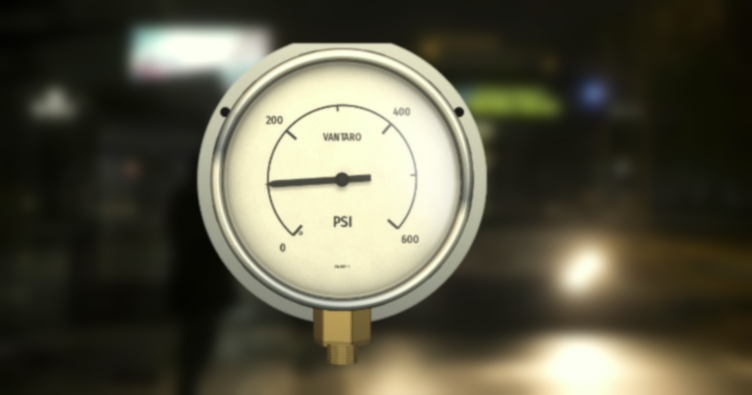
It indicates 100 psi
